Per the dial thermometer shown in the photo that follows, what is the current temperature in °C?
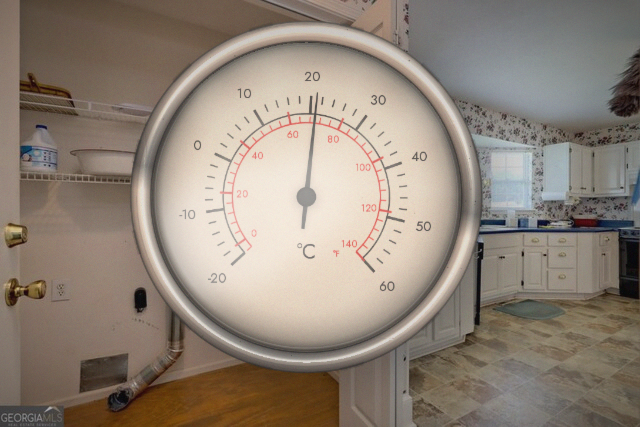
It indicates 21 °C
